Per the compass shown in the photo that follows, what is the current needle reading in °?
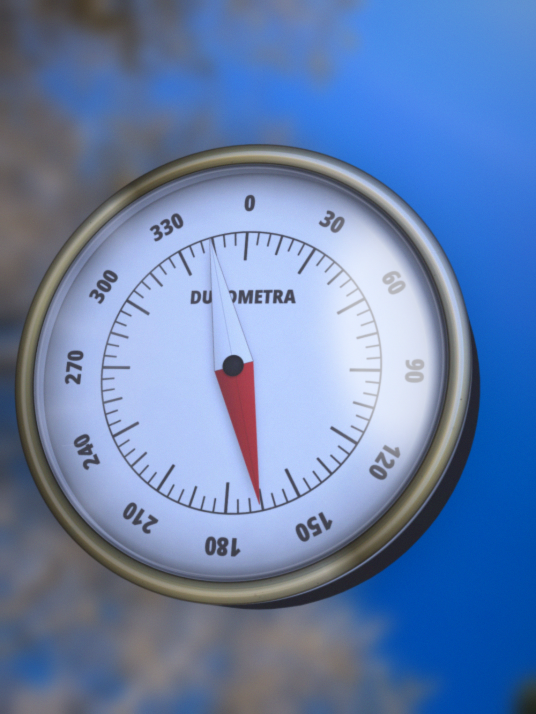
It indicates 165 °
